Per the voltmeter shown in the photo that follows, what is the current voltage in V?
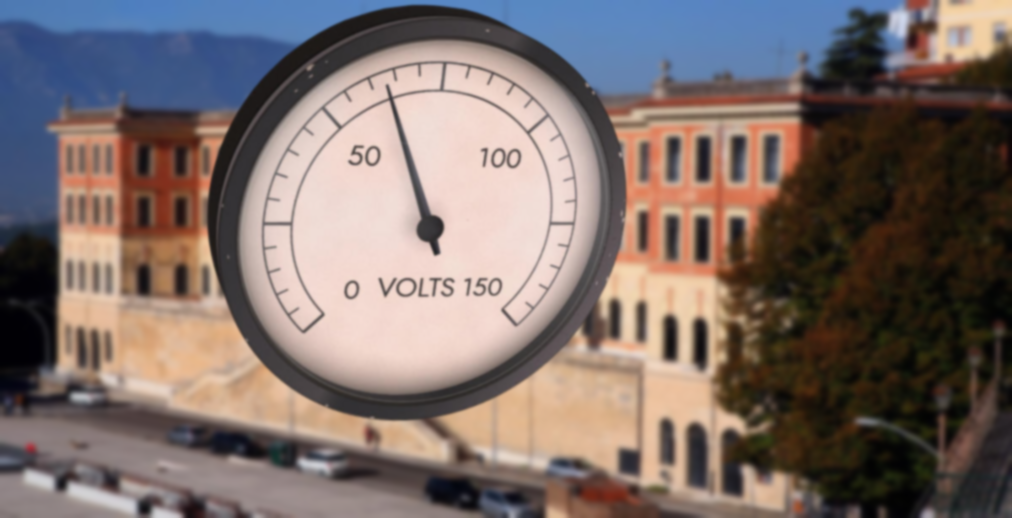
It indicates 62.5 V
